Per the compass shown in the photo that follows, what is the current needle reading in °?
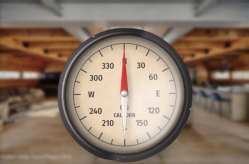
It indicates 0 °
